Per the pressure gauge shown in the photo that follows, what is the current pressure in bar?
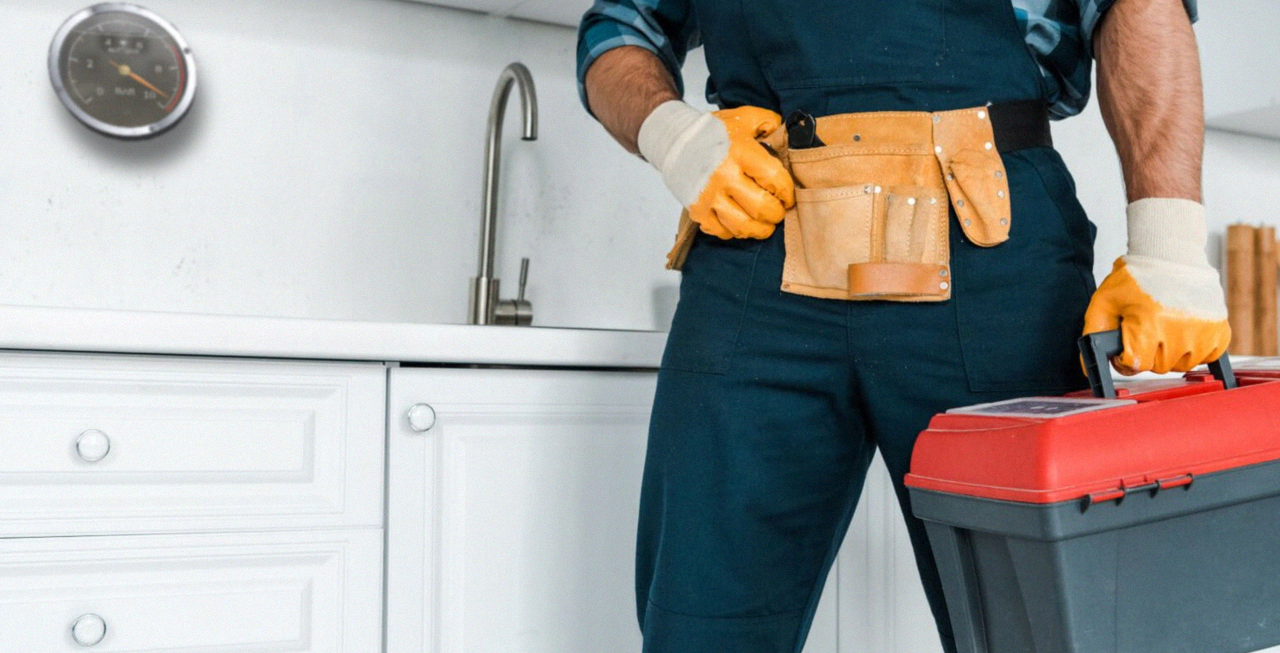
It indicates 9.5 bar
